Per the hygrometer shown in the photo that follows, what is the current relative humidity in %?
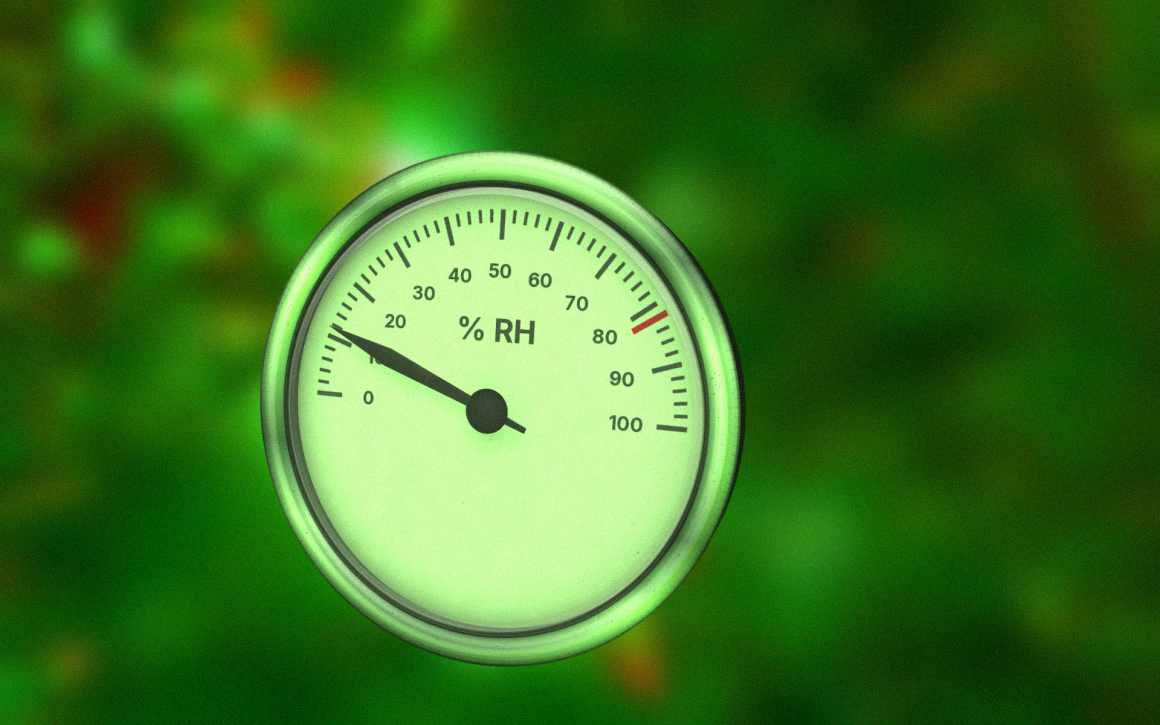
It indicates 12 %
